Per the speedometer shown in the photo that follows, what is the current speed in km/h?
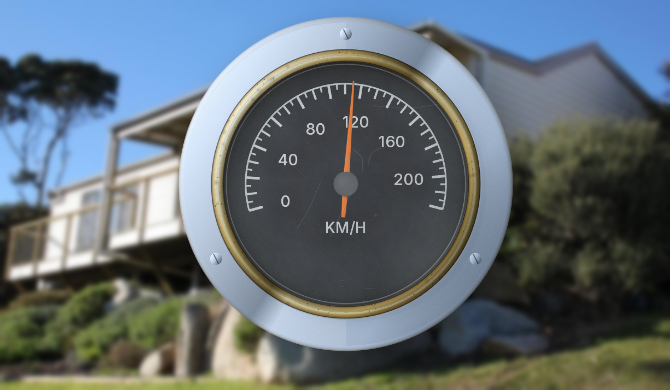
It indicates 115 km/h
